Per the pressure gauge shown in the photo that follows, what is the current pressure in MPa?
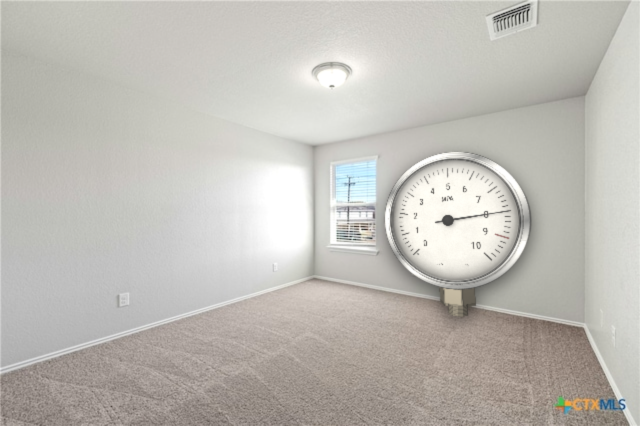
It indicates 8 MPa
